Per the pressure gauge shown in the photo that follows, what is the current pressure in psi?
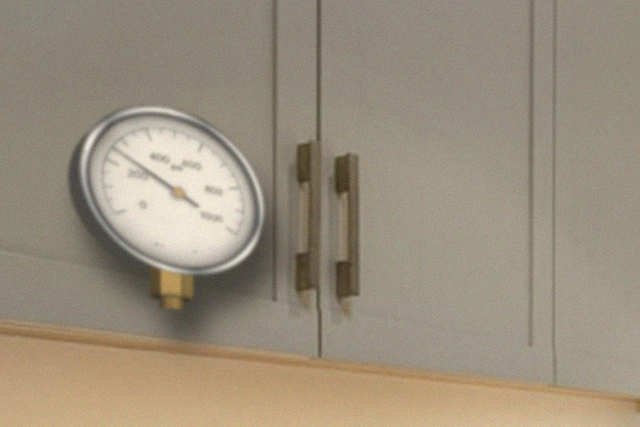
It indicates 250 psi
